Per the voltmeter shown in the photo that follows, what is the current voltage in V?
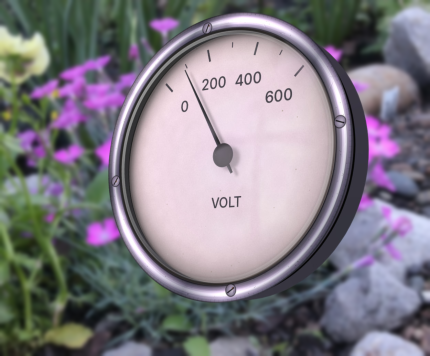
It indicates 100 V
